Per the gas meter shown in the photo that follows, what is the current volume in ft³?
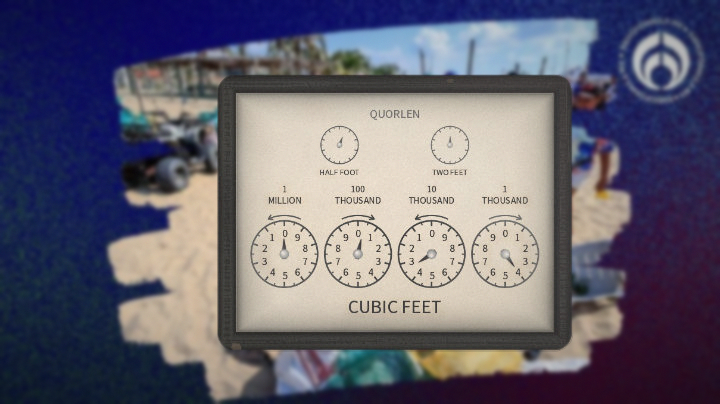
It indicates 3400 ft³
